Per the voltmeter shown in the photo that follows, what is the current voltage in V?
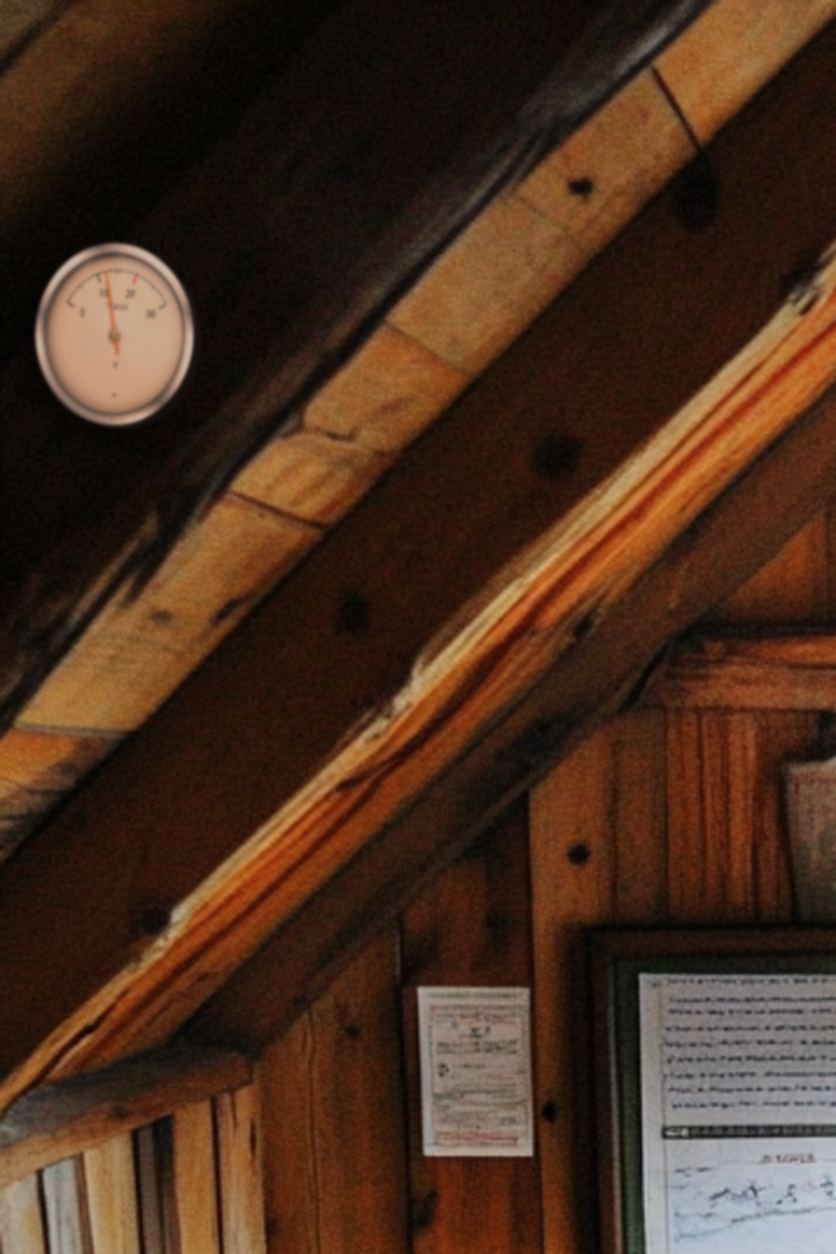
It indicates 12.5 V
